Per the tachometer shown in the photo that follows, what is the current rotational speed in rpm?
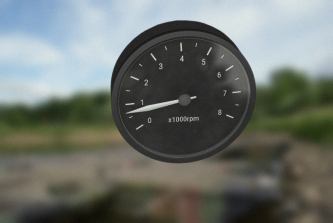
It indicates 750 rpm
